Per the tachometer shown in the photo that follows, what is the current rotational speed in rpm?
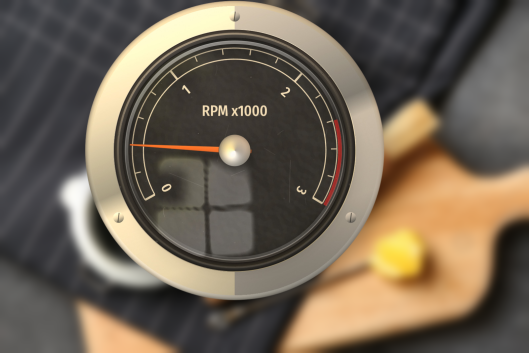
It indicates 400 rpm
